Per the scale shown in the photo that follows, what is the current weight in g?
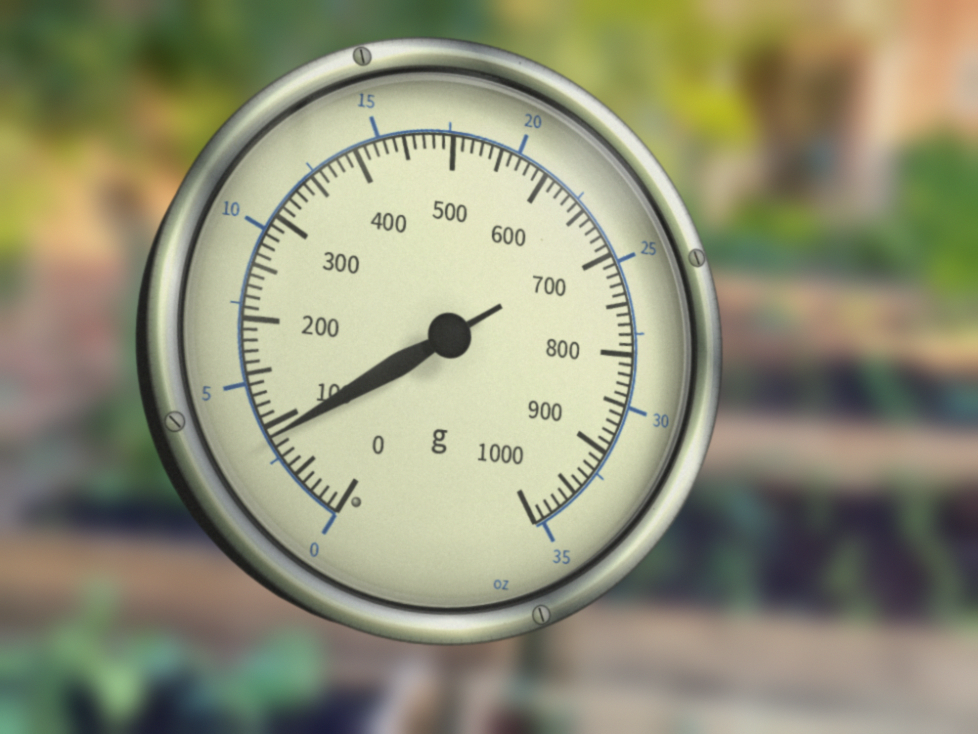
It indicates 90 g
